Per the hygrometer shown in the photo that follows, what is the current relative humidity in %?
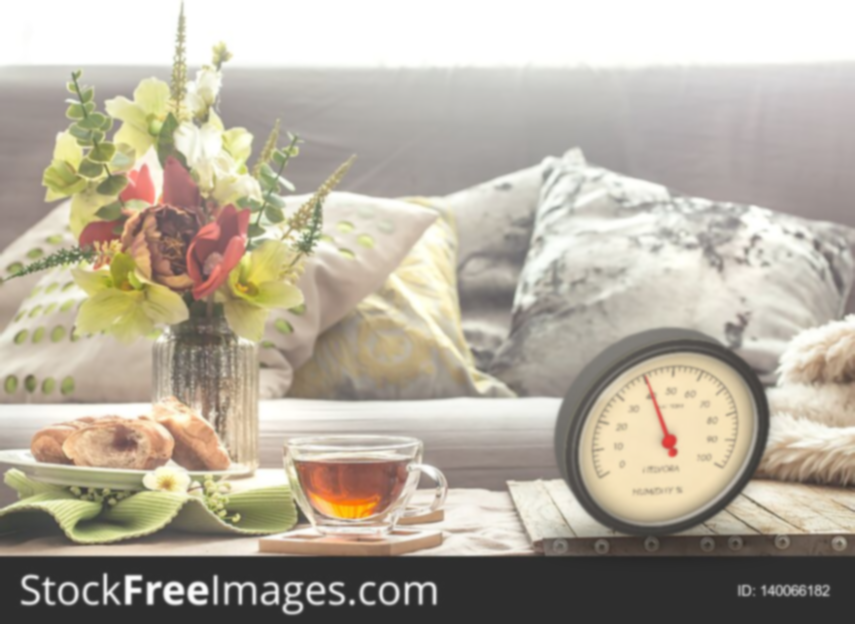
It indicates 40 %
